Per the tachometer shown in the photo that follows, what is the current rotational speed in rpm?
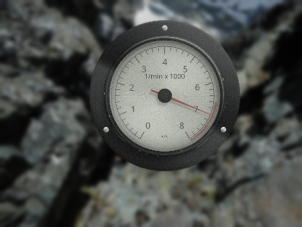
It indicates 7000 rpm
